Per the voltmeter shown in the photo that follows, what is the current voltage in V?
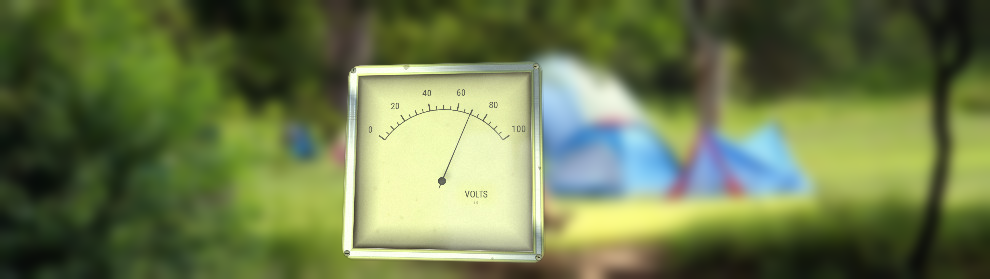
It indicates 70 V
